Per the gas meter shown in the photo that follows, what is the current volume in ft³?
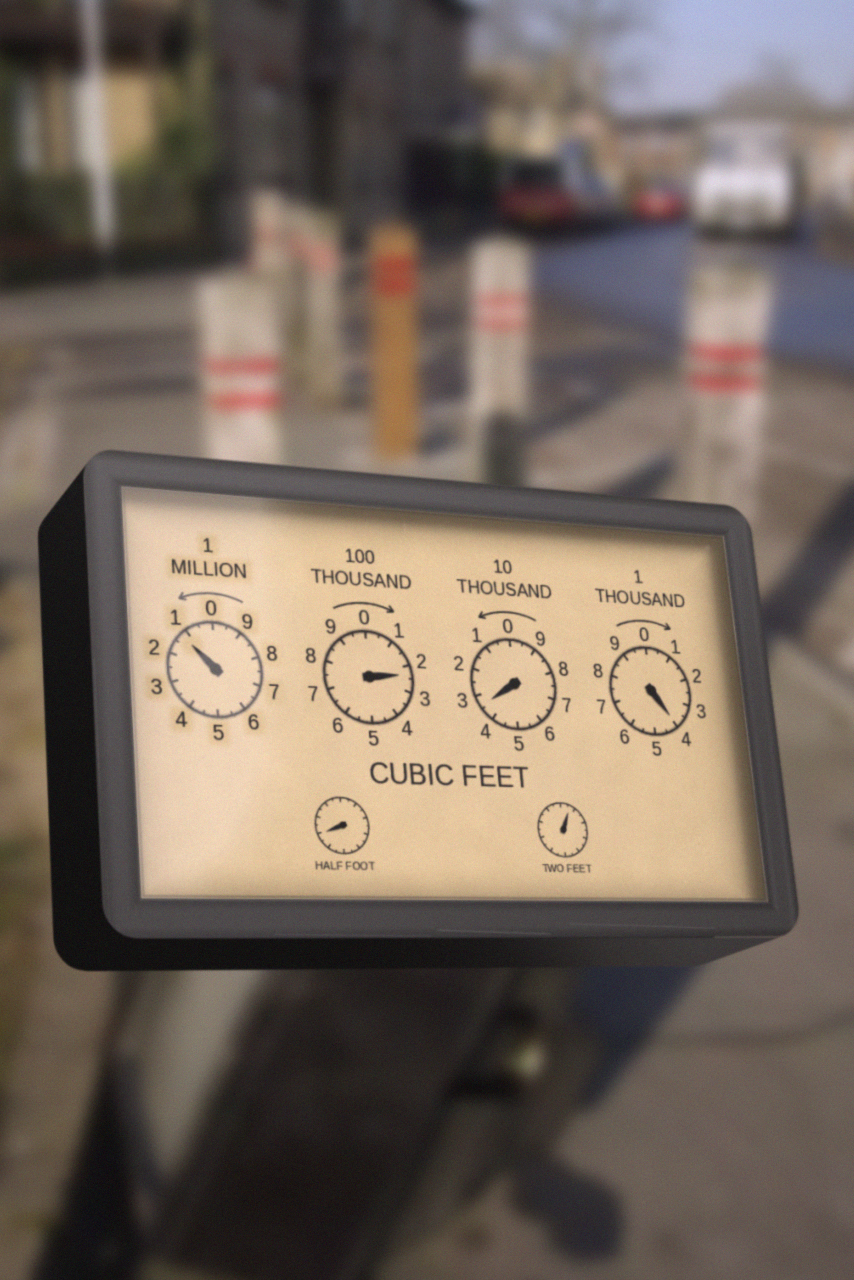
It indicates 123400 ft³
